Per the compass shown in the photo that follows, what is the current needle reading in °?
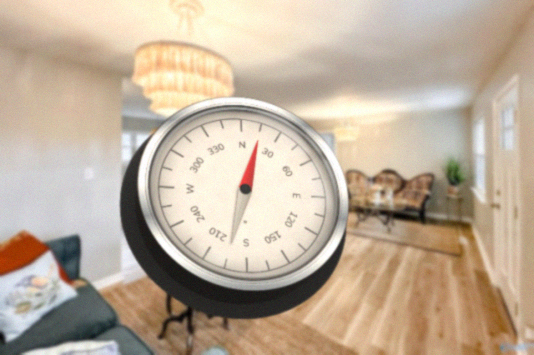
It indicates 15 °
